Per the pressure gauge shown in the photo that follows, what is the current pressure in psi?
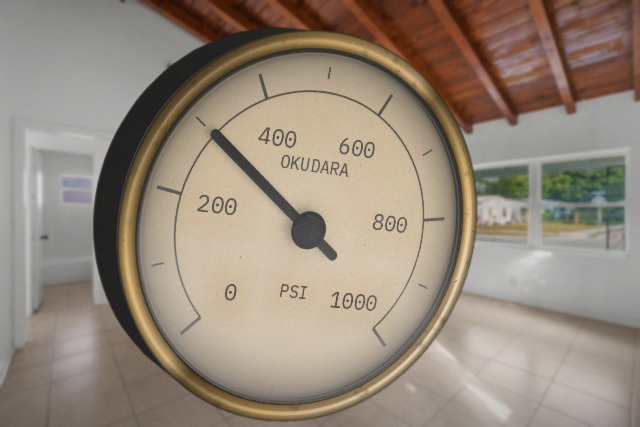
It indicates 300 psi
